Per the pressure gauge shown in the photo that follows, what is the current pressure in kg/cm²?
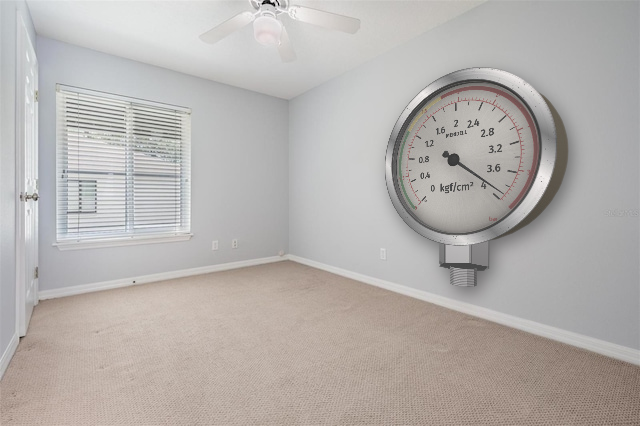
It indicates 3.9 kg/cm²
